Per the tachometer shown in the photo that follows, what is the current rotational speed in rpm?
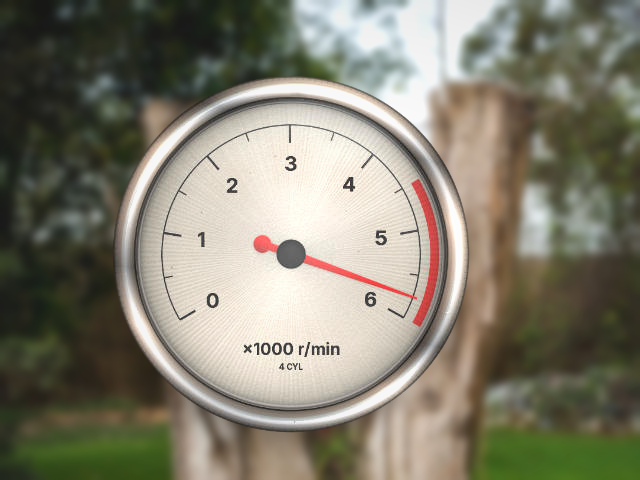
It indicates 5750 rpm
